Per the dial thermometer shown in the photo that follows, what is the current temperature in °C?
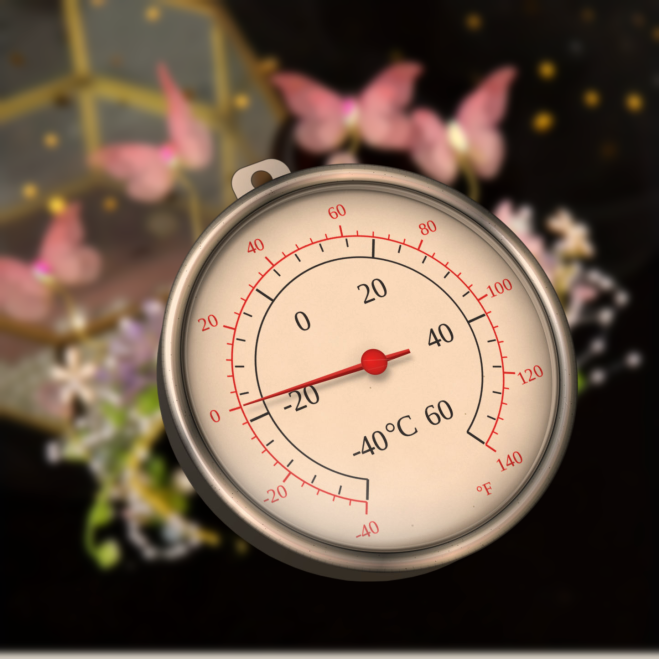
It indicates -18 °C
